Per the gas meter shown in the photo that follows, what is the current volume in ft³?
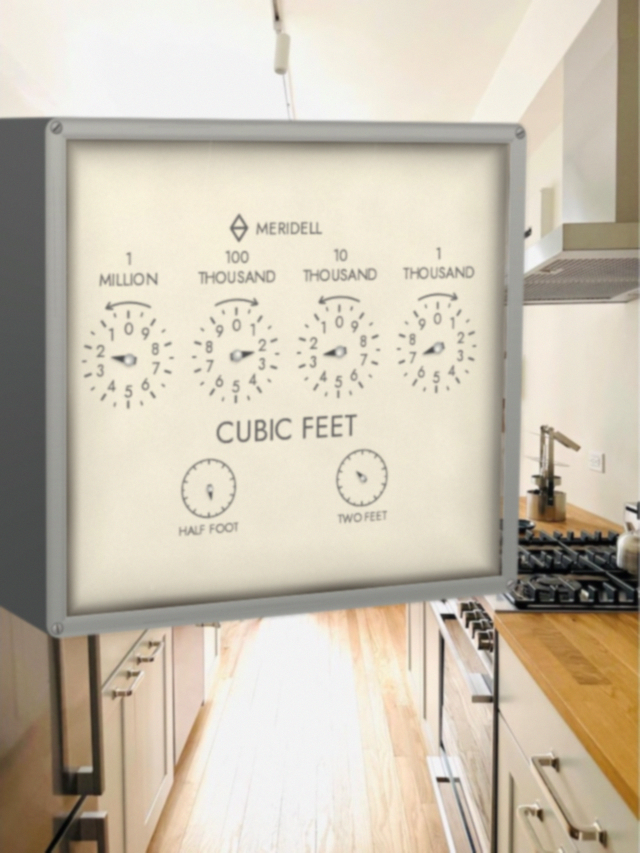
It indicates 222700 ft³
